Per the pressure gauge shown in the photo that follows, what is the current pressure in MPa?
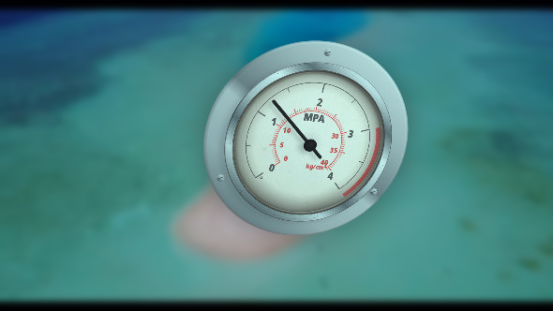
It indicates 1.25 MPa
